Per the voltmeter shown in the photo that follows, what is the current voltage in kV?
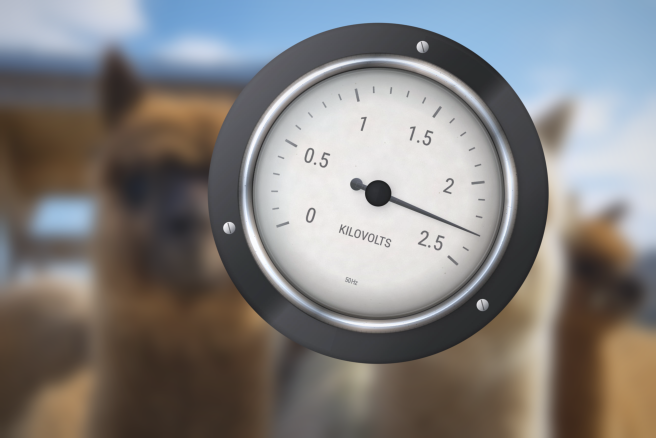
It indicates 2.3 kV
